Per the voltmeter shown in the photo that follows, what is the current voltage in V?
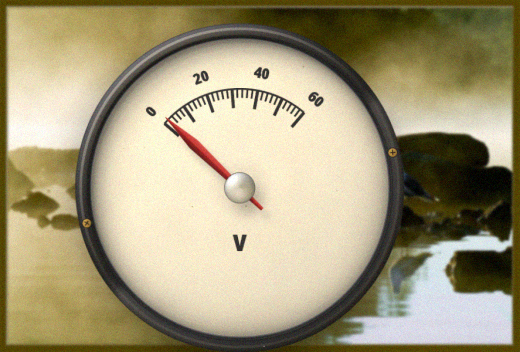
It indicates 2 V
